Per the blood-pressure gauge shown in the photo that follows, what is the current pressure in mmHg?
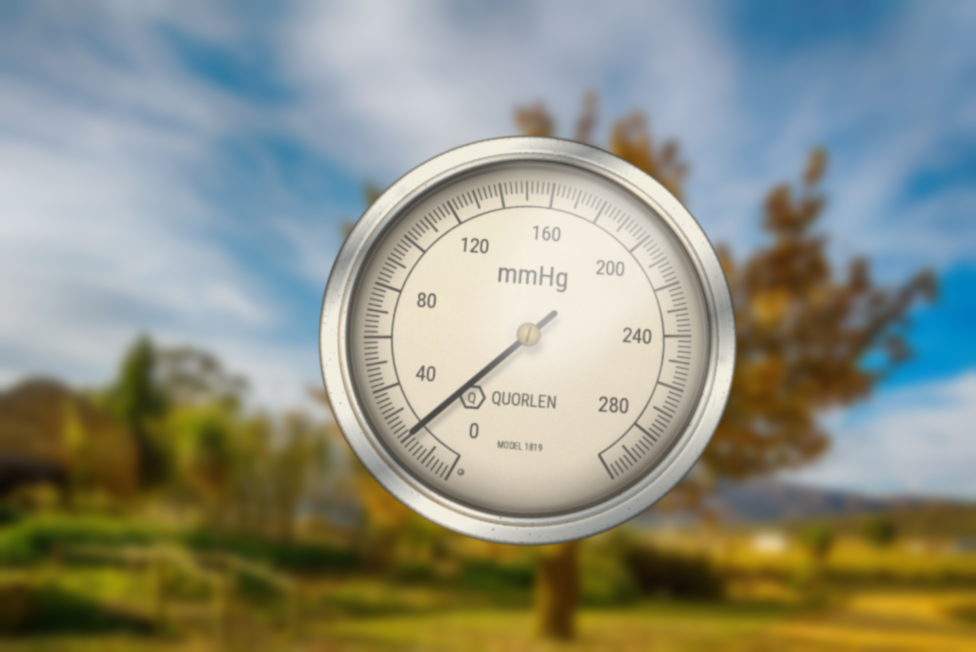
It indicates 20 mmHg
